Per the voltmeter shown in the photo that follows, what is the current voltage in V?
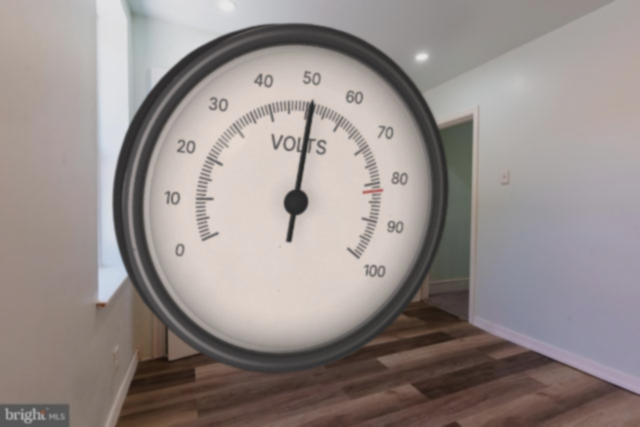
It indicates 50 V
